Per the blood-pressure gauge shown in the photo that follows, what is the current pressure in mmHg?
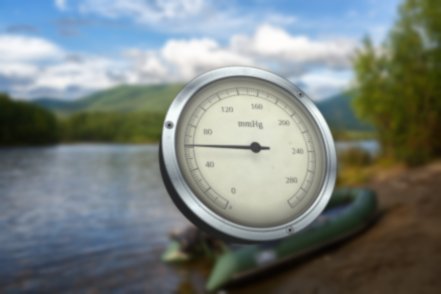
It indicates 60 mmHg
